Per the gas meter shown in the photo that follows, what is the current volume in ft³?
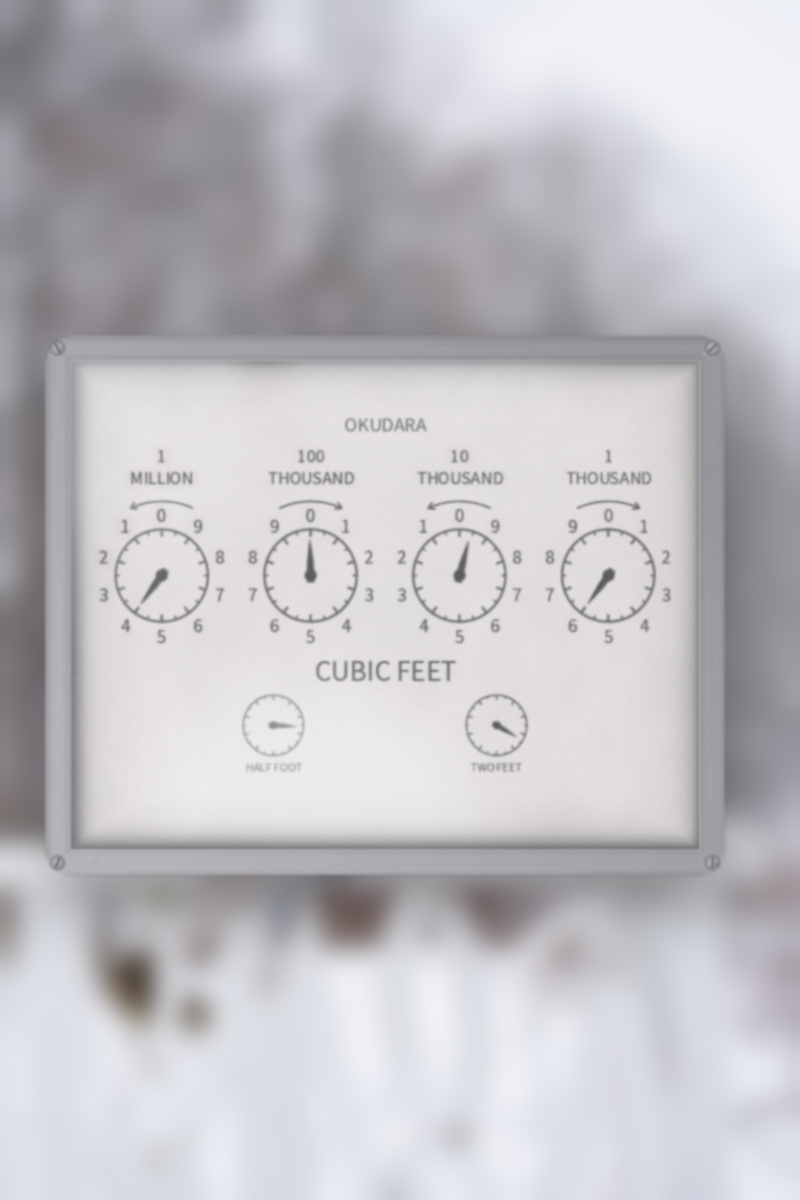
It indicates 399600 ft³
